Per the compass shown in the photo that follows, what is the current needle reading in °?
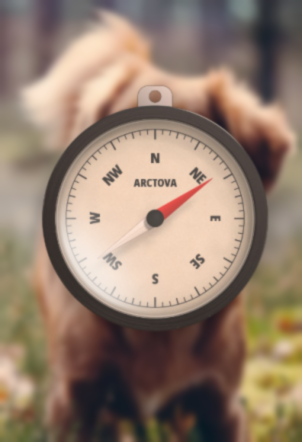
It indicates 55 °
